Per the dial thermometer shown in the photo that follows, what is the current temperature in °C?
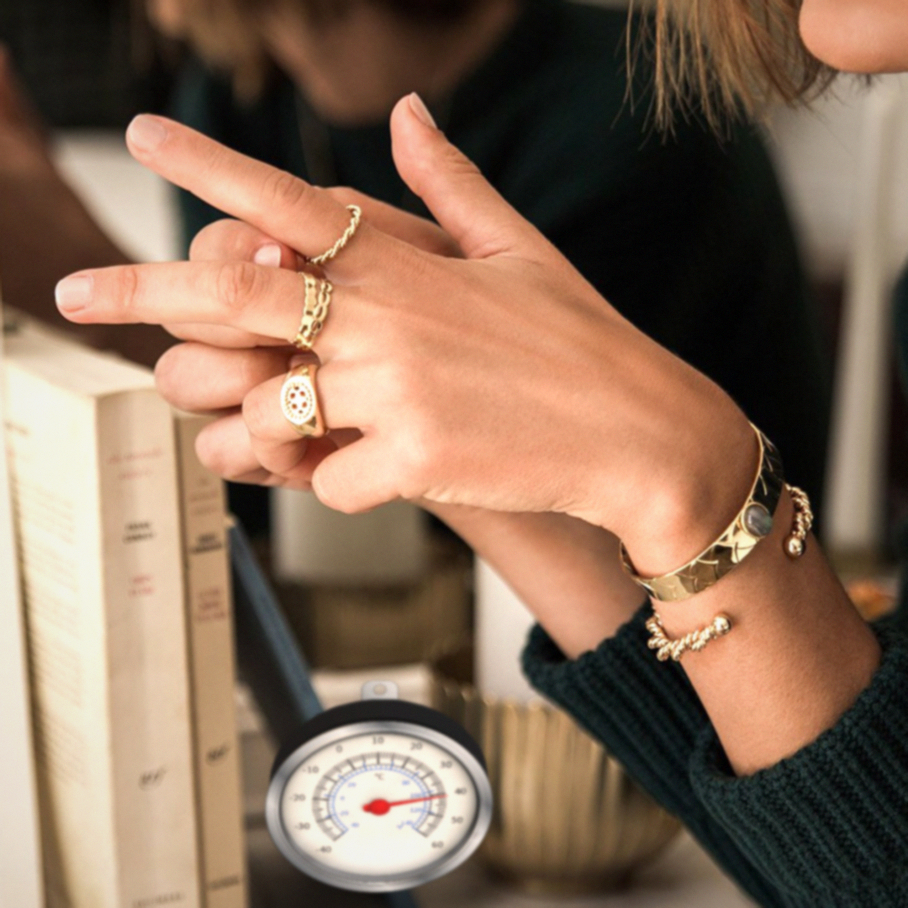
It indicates 40 °C
